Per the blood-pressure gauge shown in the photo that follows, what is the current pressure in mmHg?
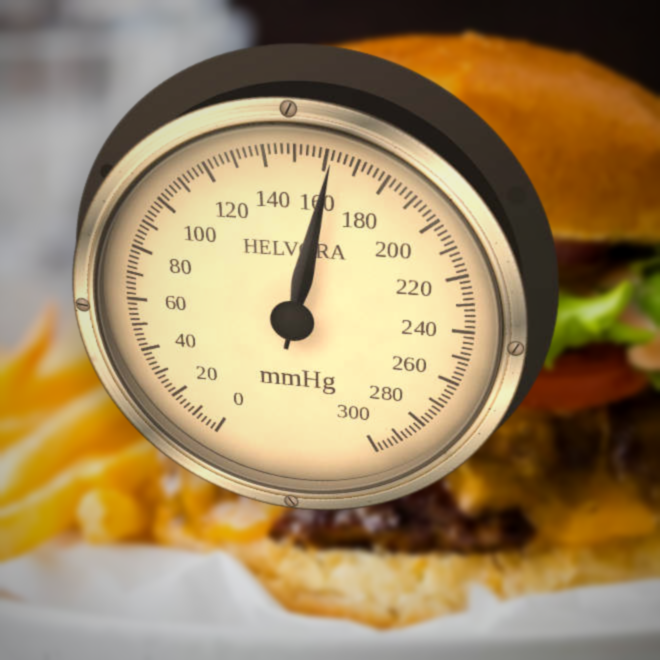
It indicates 162 mmHg
